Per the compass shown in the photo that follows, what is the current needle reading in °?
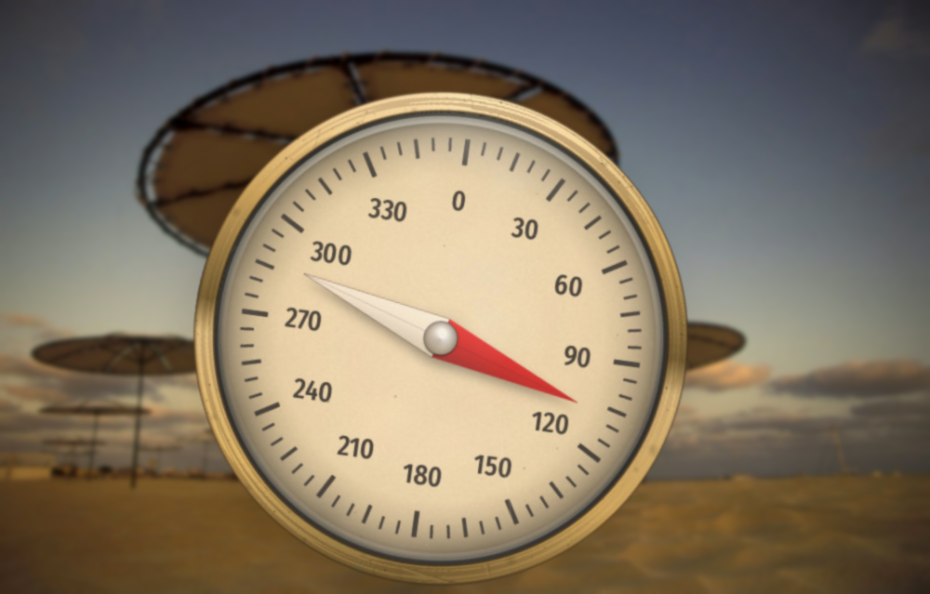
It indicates 107.5 °
